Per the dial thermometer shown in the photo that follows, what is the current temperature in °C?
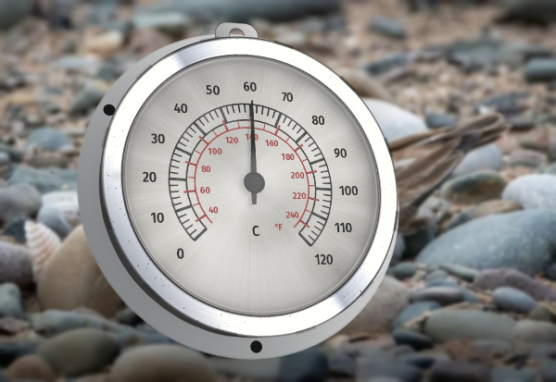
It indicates 60 °C
